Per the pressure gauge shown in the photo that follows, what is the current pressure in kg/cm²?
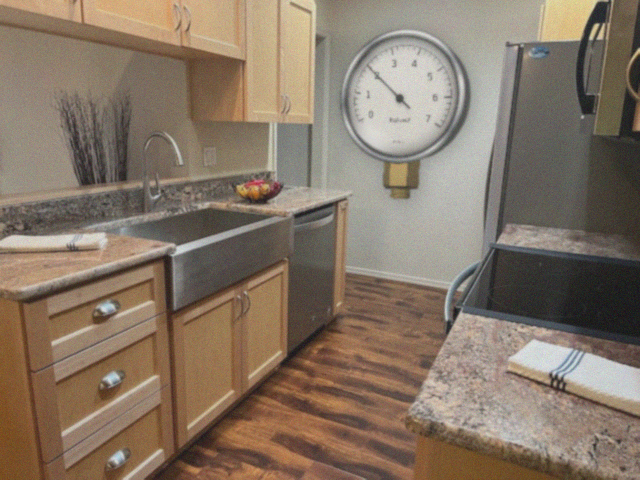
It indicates 2 kg/cm²
